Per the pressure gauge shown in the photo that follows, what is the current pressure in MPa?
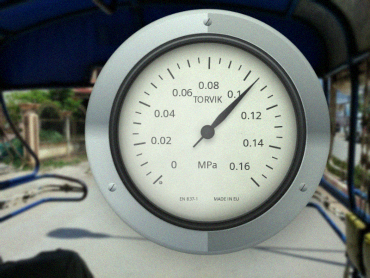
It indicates 0.105 MPa
